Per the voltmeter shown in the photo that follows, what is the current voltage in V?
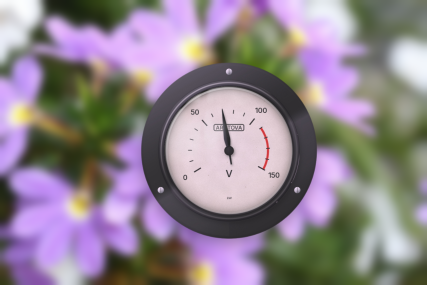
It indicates 70 V
